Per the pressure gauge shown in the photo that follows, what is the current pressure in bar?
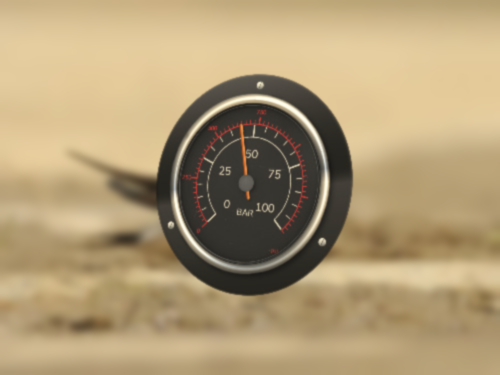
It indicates 45 bar
